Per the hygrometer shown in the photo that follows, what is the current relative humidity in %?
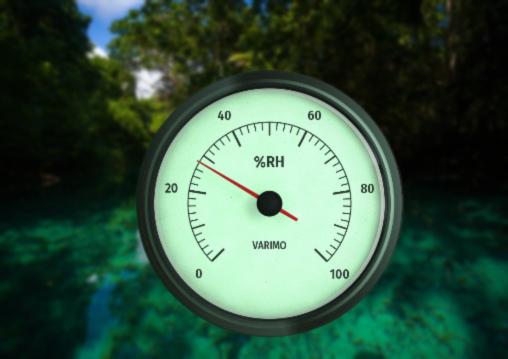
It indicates 28 %
